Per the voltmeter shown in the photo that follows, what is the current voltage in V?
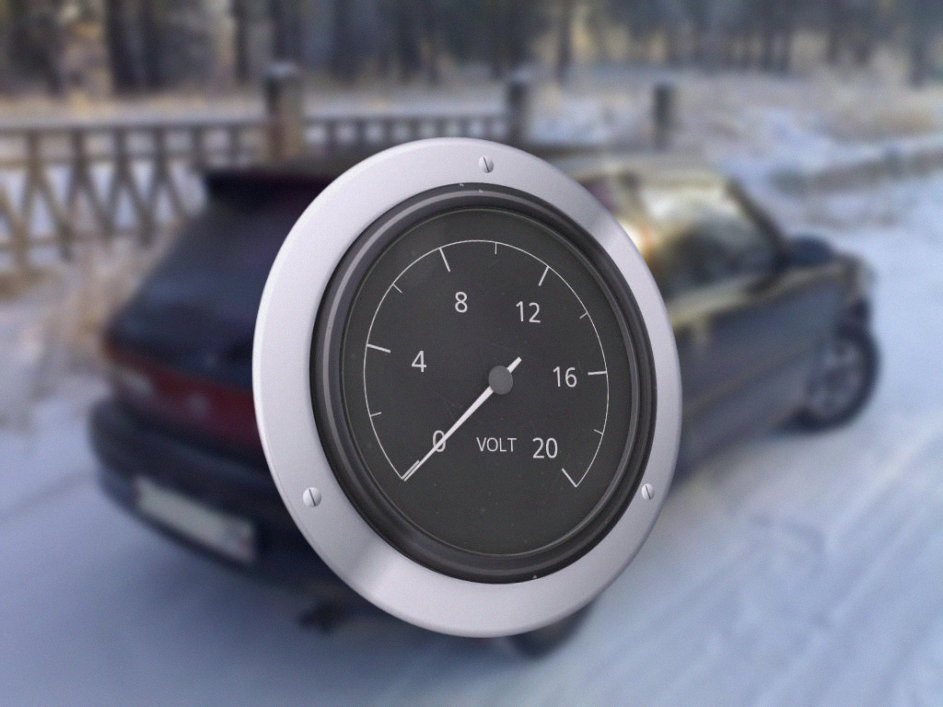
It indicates 0 V
